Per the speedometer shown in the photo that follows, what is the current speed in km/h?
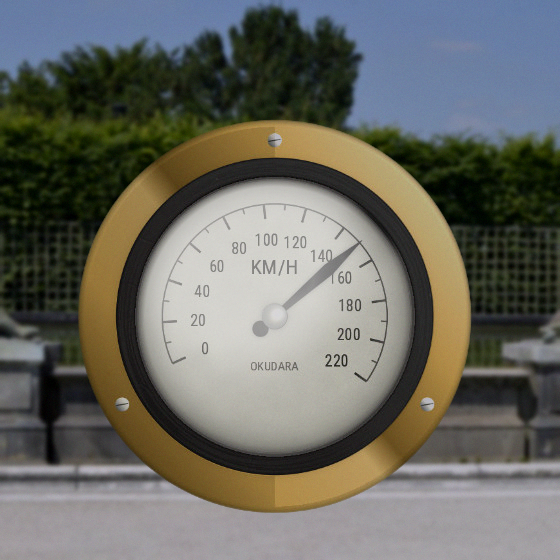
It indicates 150 km/h
